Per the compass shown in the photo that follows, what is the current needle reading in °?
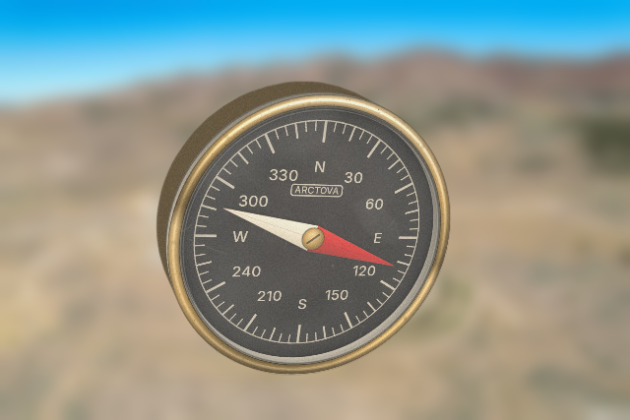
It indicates 107.5 °
